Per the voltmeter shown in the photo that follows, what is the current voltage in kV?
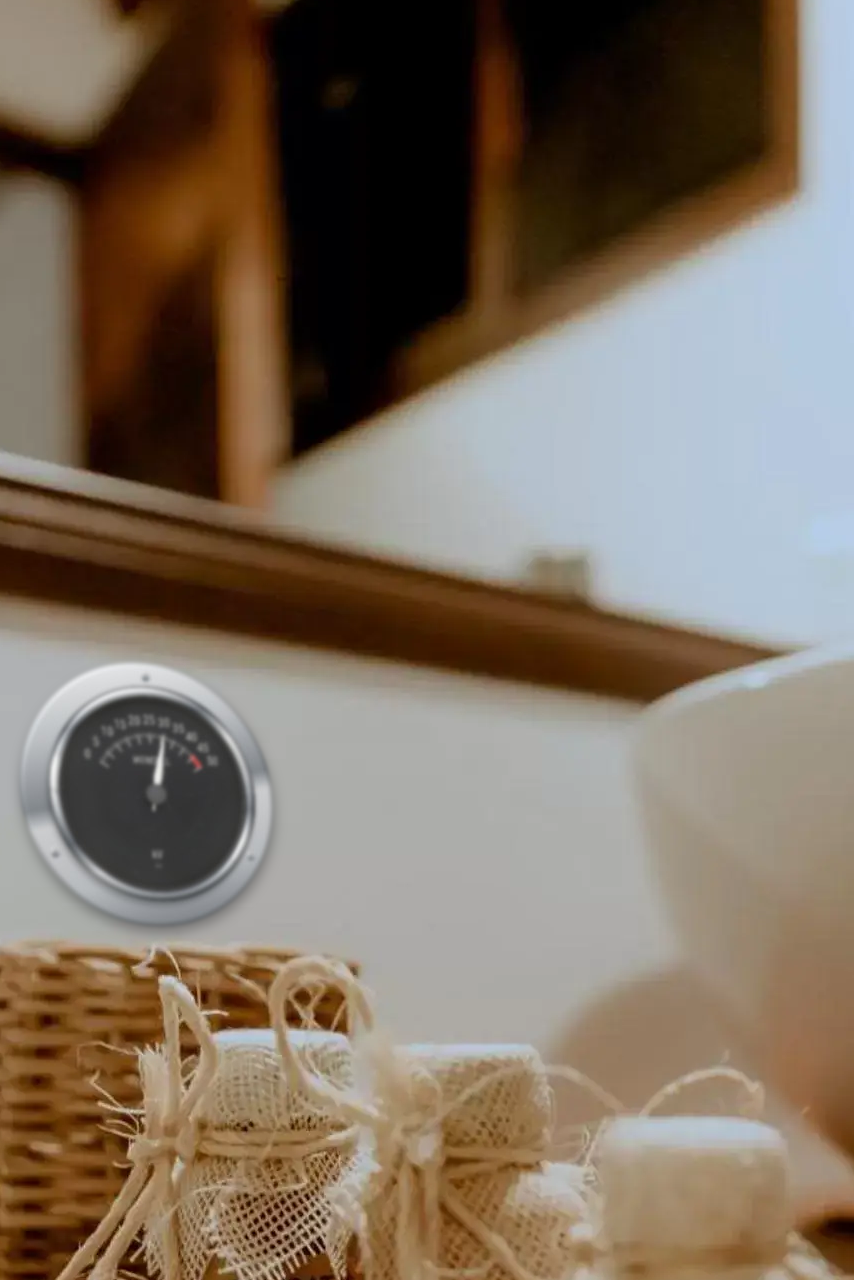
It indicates 30 kV
